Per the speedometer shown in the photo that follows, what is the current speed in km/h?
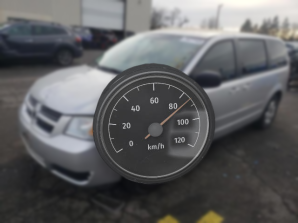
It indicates 85 km/h
